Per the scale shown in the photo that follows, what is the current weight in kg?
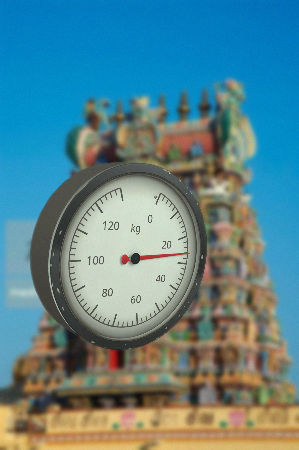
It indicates 26 kg
